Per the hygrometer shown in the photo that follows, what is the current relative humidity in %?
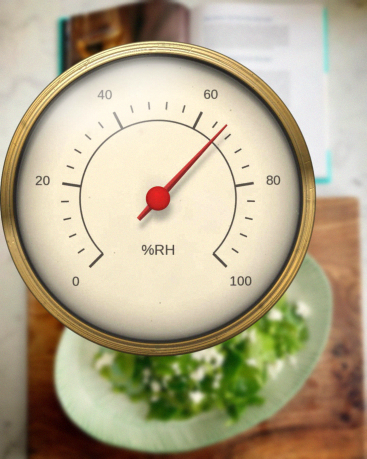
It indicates 66 %
